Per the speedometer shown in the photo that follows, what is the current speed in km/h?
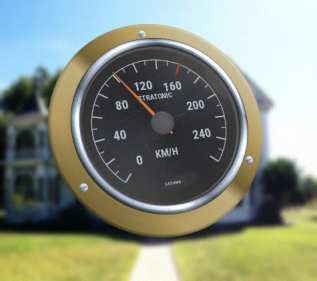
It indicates 100 km/h
